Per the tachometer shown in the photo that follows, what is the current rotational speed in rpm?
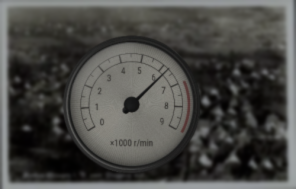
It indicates 6250 rpm
